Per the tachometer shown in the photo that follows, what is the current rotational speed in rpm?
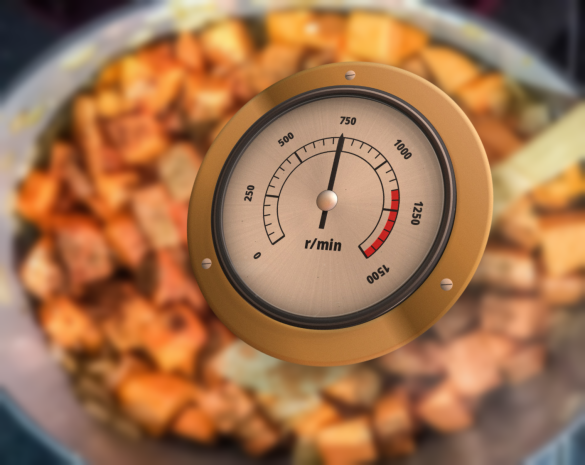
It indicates 750 rpm
